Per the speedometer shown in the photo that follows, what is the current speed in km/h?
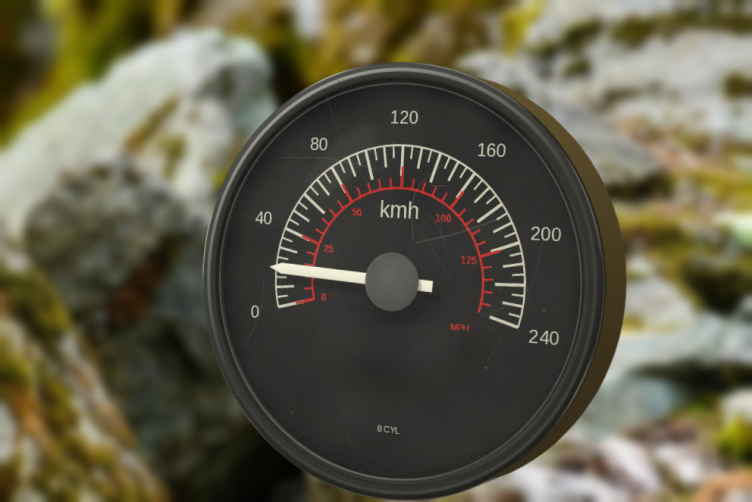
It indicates 20 km/h
